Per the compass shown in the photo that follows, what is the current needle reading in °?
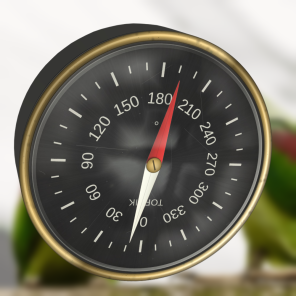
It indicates 190 °
